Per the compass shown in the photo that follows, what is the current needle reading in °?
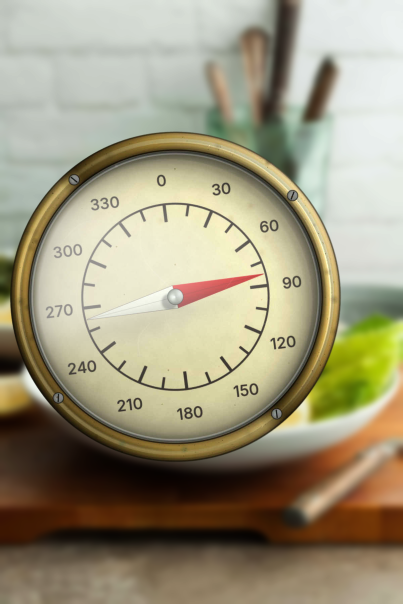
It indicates 82.5 °
